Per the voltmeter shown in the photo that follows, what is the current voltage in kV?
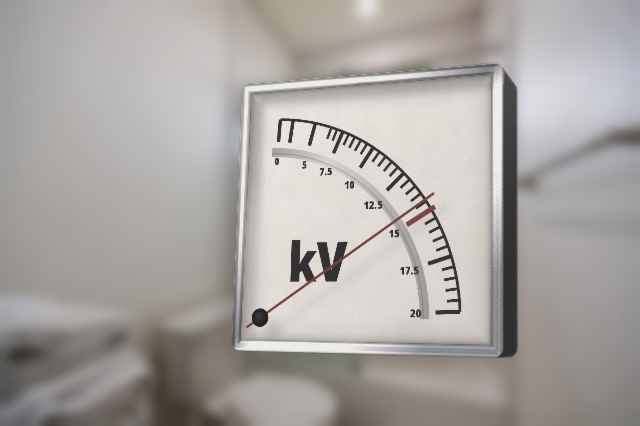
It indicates 14.5 kV
